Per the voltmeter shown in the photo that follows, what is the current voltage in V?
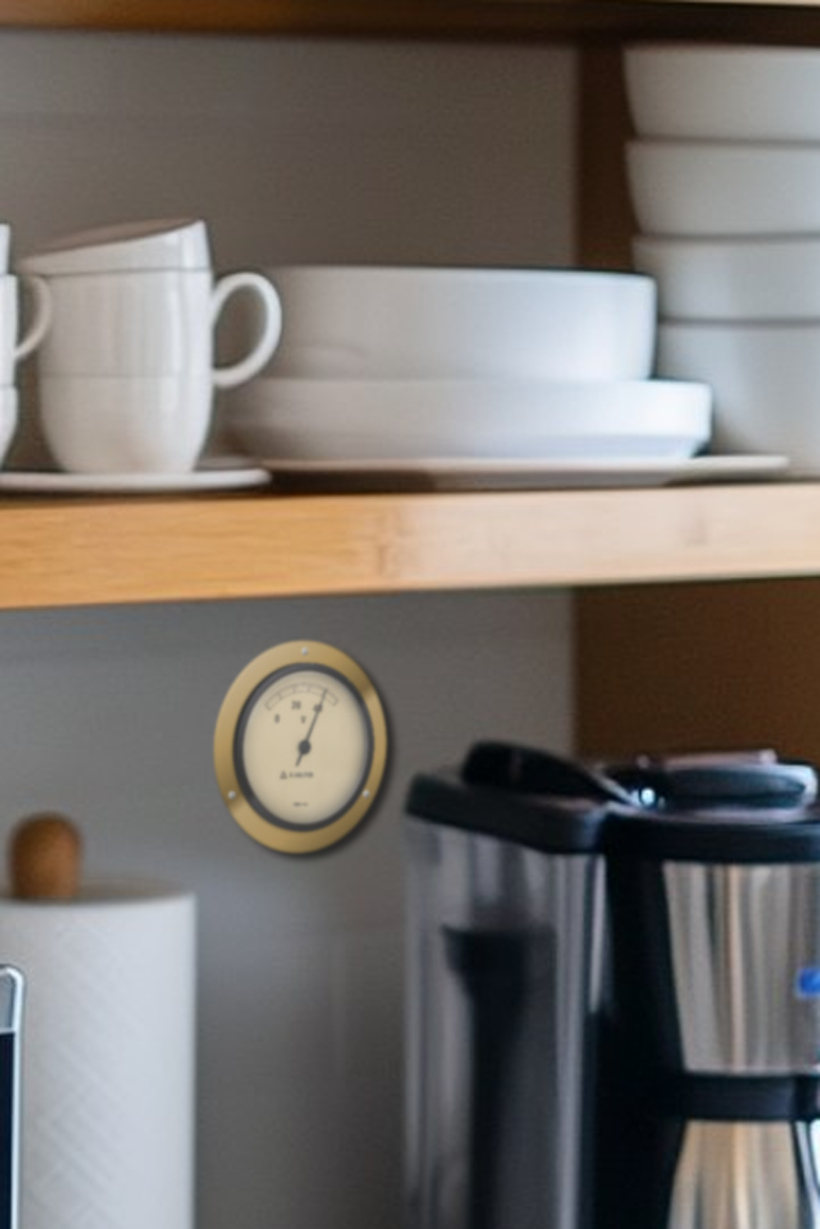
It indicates 40 V
